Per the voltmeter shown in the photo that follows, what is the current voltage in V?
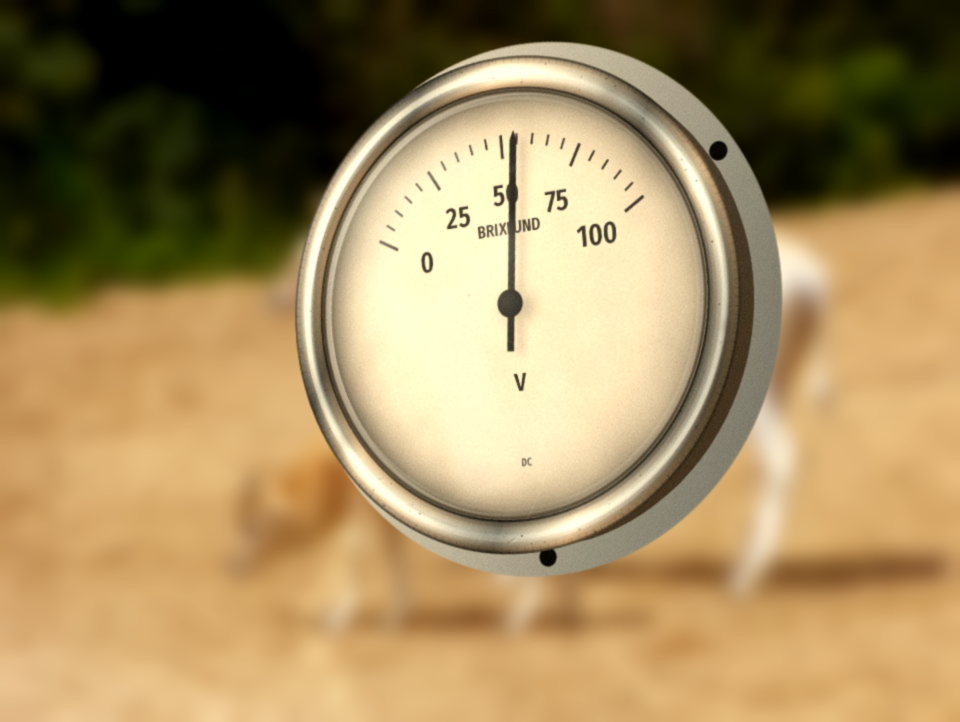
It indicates 55 V
